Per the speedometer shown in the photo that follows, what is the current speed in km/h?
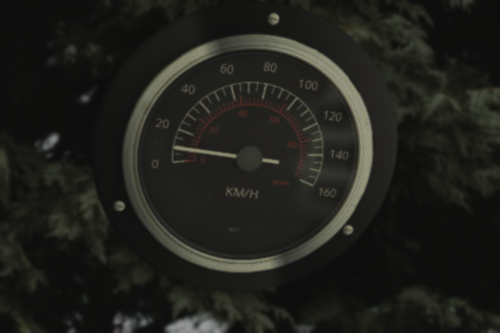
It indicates 10 km/h
